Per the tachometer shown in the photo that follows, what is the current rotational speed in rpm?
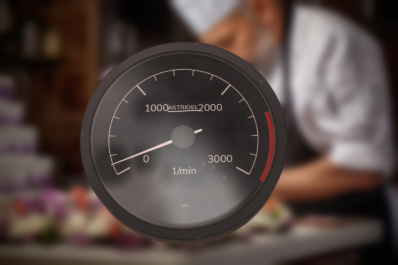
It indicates 100 rpm
